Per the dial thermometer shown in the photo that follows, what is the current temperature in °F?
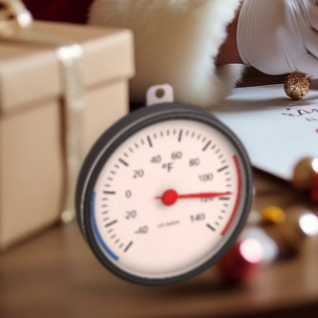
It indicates 116 °F
